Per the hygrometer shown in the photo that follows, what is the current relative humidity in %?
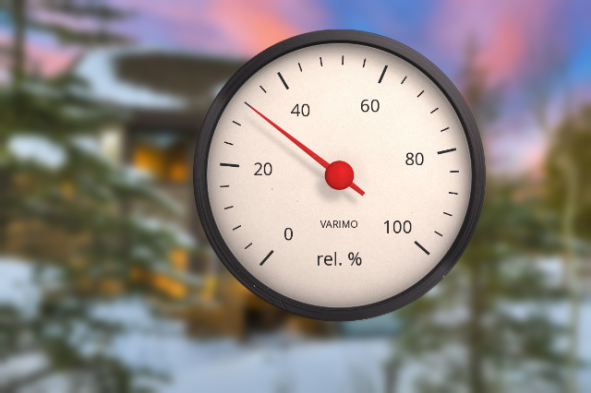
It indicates 32 %
